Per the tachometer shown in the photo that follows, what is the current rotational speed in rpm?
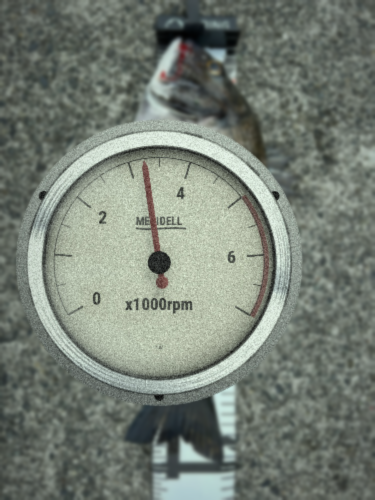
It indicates 3250 rpm
